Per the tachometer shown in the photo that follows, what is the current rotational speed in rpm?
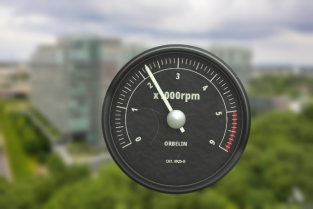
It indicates 2200 rpm
